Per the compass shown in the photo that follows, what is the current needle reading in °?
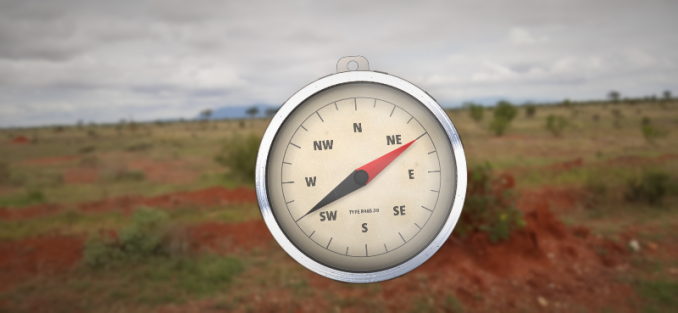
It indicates 60 °
